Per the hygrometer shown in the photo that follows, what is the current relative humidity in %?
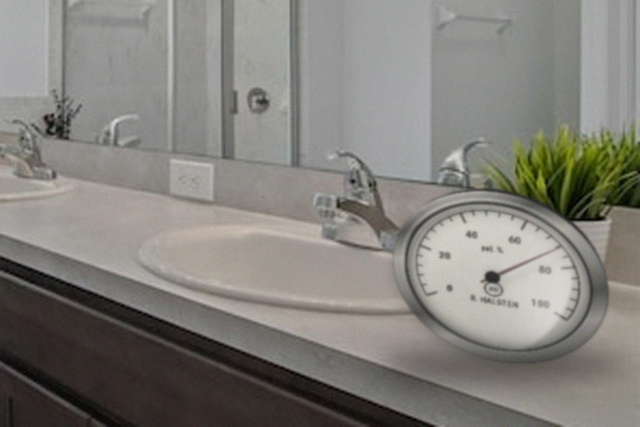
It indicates 72 %
